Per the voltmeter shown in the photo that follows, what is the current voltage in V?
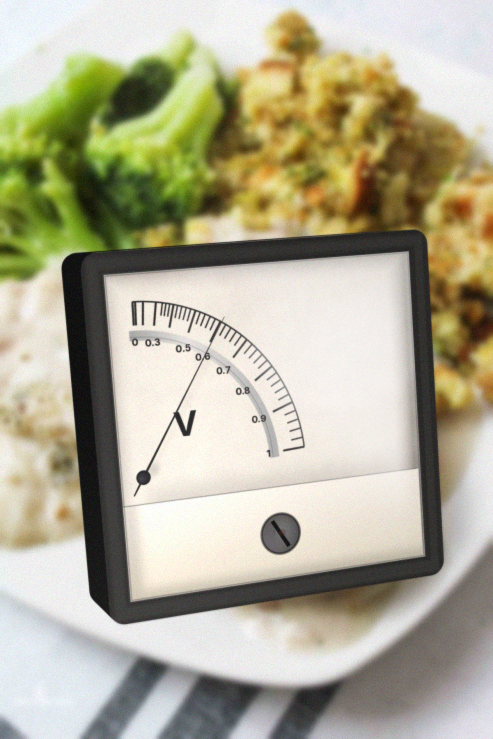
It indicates 0.6 V
